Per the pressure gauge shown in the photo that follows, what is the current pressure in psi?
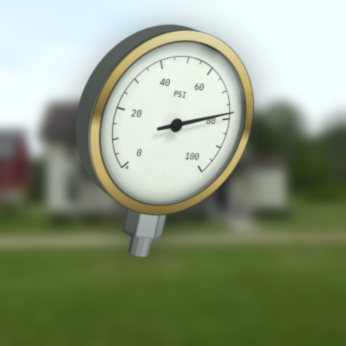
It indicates 77.5 psi
